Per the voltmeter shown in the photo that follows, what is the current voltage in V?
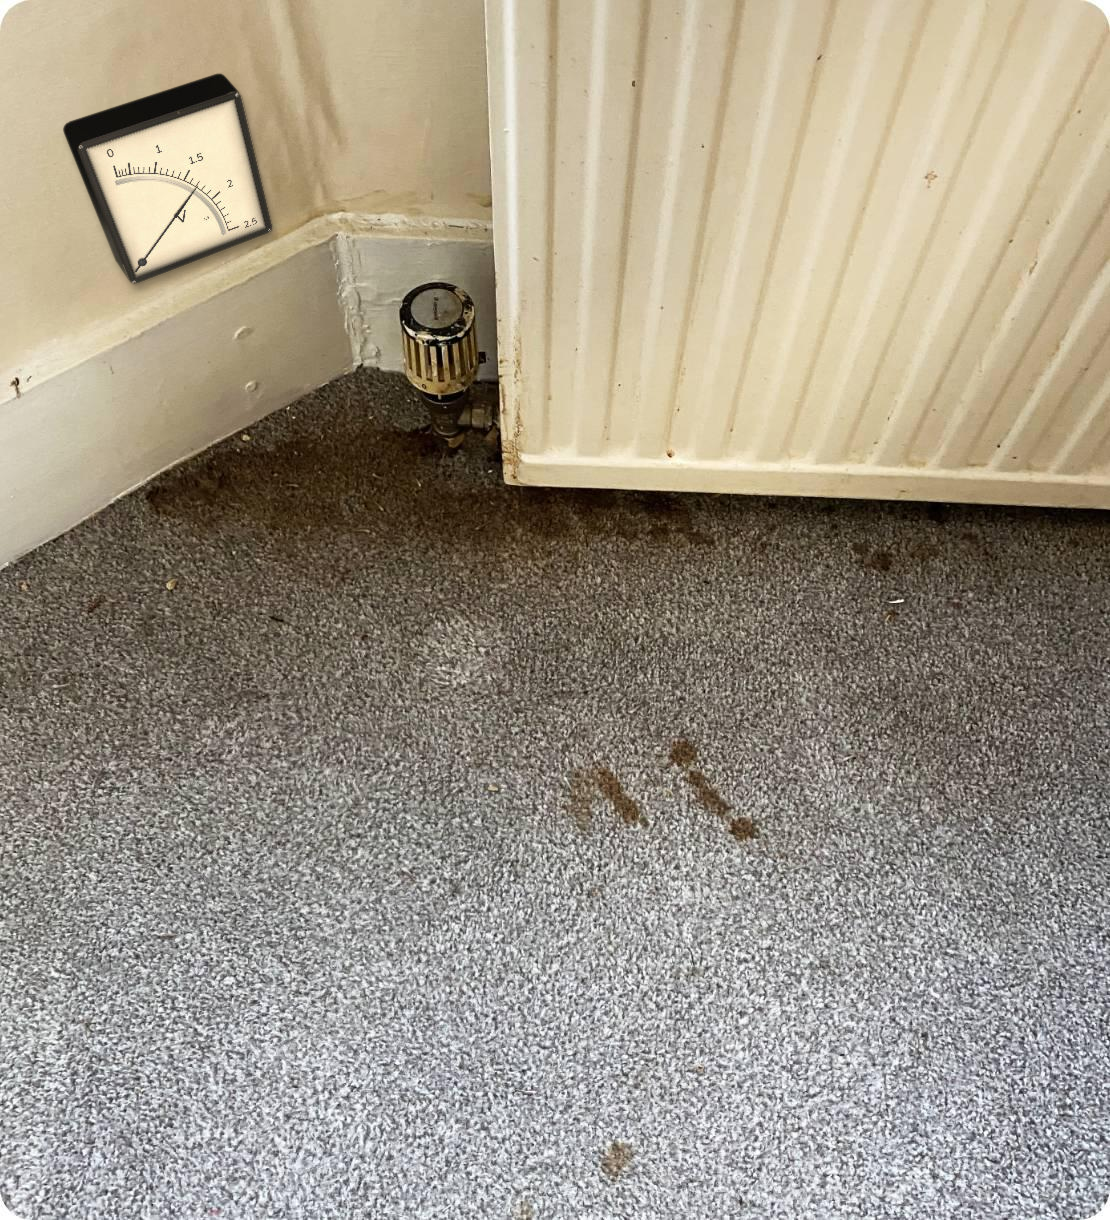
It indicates 1.7 V
